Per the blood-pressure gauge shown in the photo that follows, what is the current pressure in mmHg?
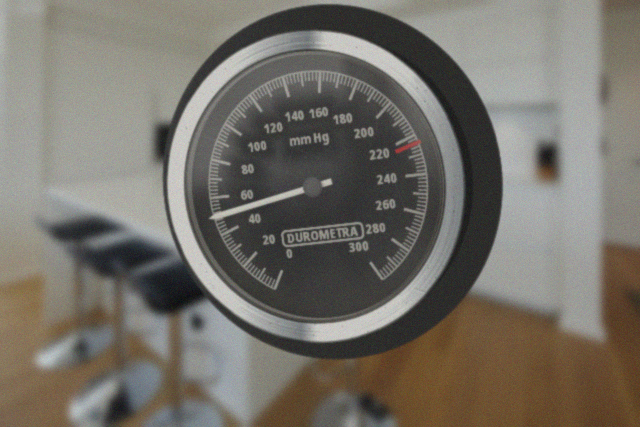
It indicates 50 mmHg
